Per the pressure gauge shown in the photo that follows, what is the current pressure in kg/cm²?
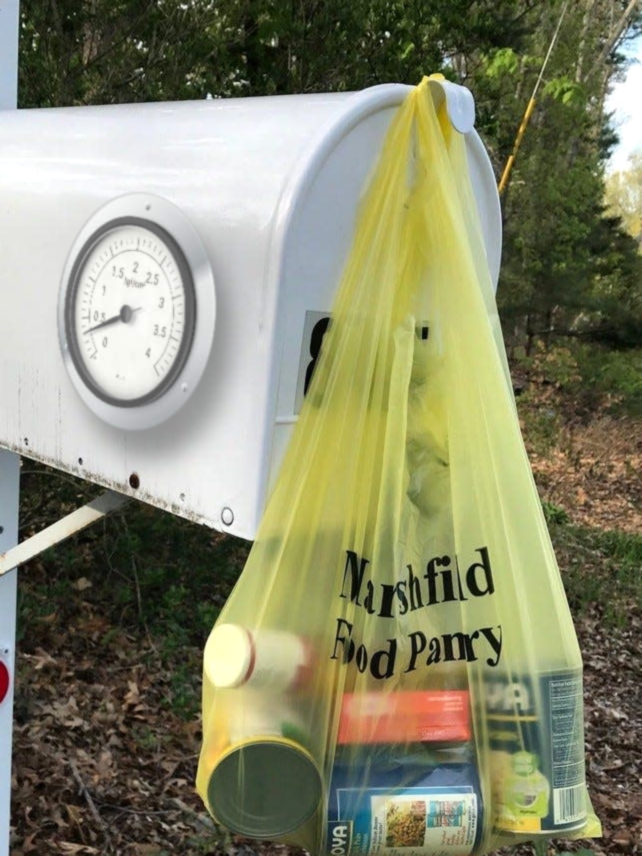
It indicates 0.3 kg/cm²
